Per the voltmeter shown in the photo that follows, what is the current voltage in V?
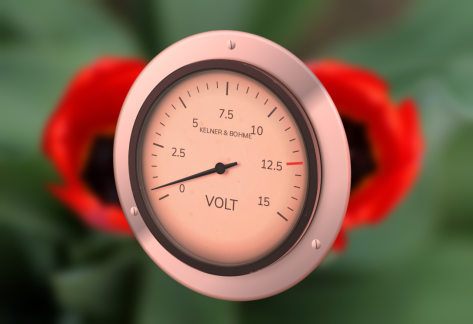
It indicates 0.5 V
